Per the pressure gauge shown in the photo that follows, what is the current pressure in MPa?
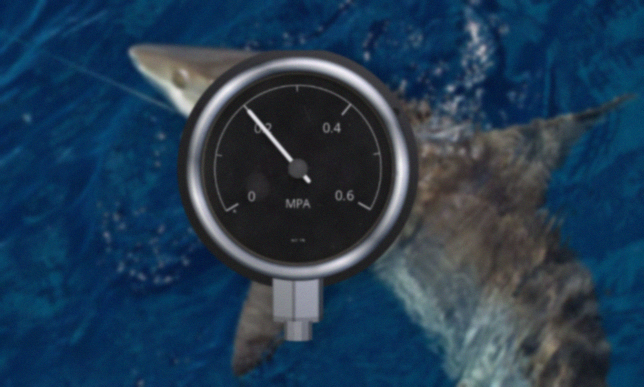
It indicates 0.2 MPa
